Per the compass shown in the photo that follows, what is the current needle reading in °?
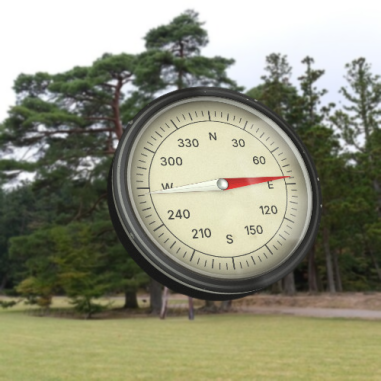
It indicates 85 °
